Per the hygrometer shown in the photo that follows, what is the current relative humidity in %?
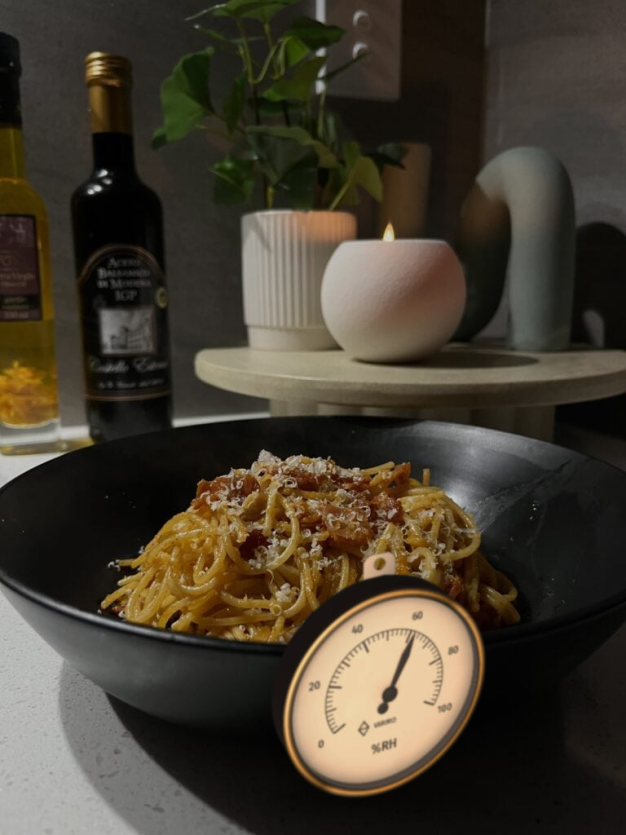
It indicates 60 %
